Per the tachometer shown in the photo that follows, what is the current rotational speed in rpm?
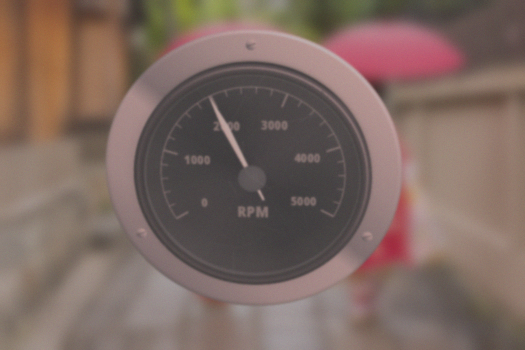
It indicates 2000 rpm
